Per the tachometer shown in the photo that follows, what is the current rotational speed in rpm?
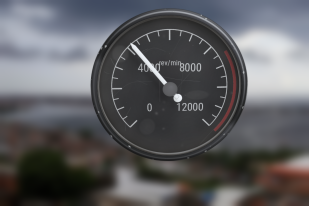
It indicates 4250 rpm
